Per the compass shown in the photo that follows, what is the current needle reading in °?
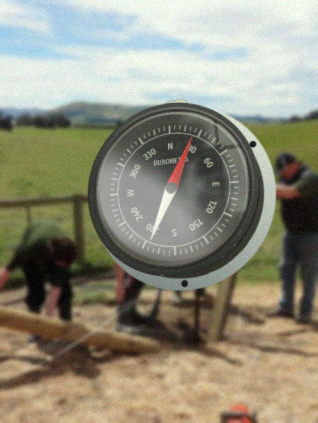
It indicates 25 °
